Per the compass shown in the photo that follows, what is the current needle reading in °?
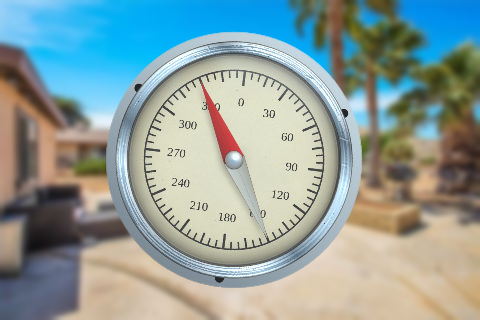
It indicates 330 °
